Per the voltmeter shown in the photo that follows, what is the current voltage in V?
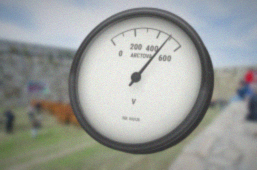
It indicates 500 V
